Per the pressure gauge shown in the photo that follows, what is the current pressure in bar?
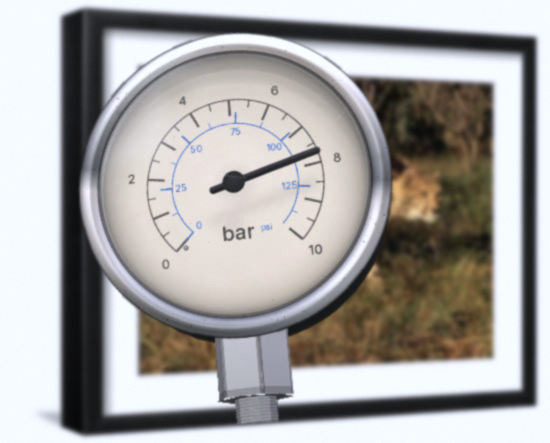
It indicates 7.75 bar
